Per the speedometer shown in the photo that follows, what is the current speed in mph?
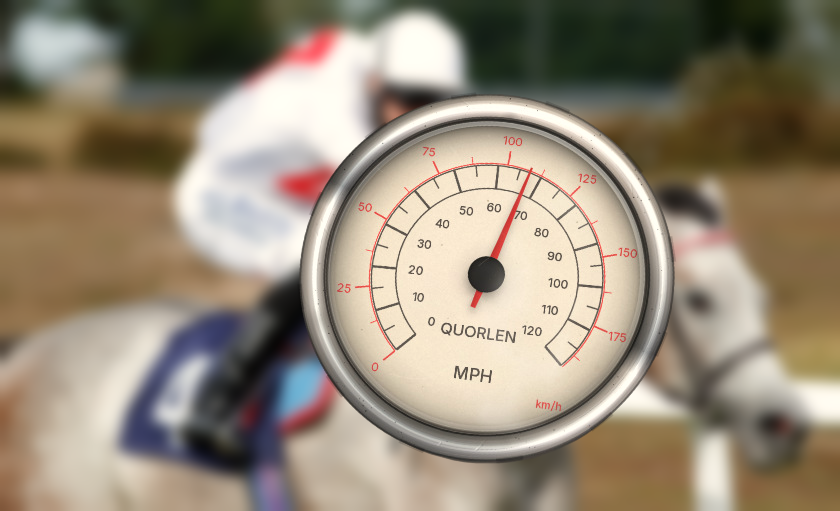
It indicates 67.5 mph
